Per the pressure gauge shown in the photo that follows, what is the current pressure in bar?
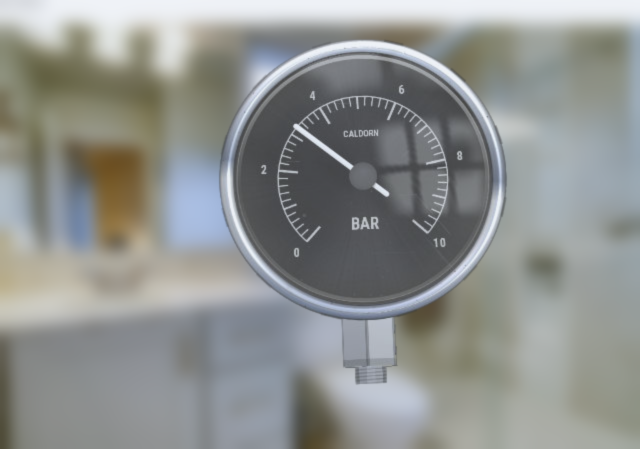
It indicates 3.2 bar
